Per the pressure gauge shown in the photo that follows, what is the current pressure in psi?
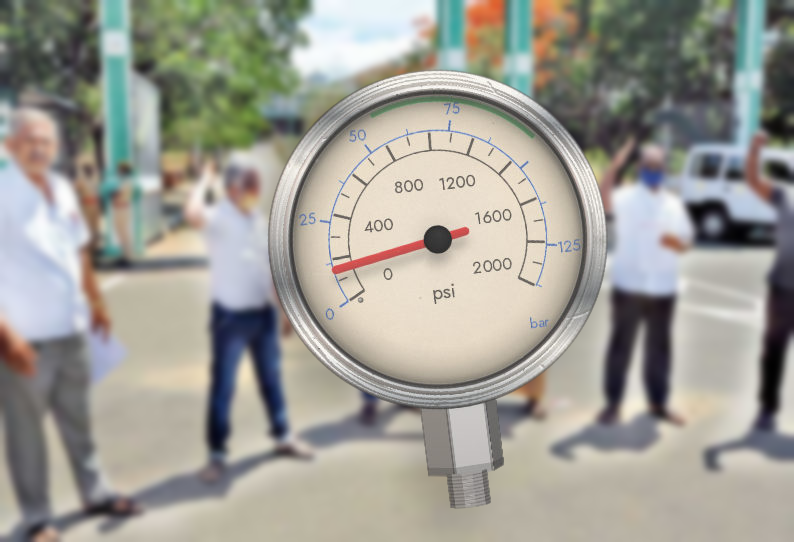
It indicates 150 psi
